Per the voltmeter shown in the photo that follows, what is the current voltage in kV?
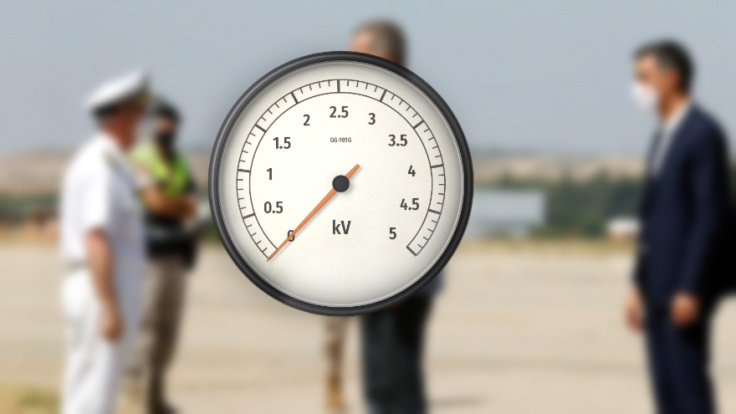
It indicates 0 kV
